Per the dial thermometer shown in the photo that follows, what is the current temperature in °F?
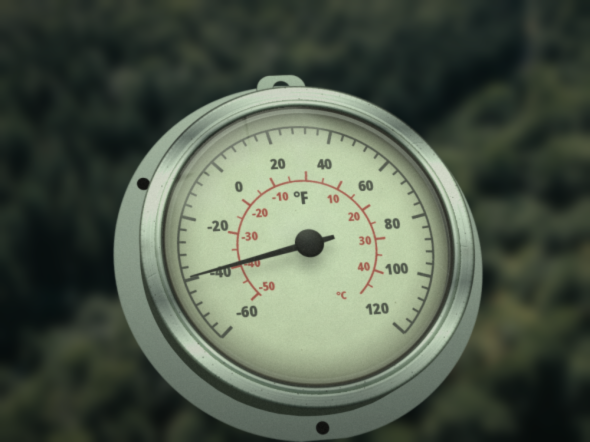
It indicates -40 °F
